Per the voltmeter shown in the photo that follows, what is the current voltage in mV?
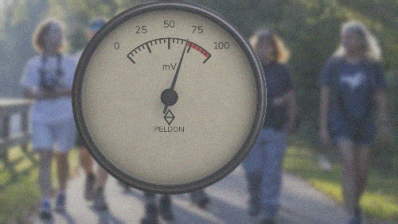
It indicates 70 mV
